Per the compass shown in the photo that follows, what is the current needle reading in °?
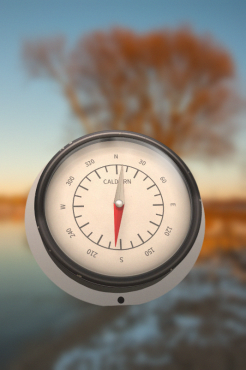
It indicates 187.5 °
